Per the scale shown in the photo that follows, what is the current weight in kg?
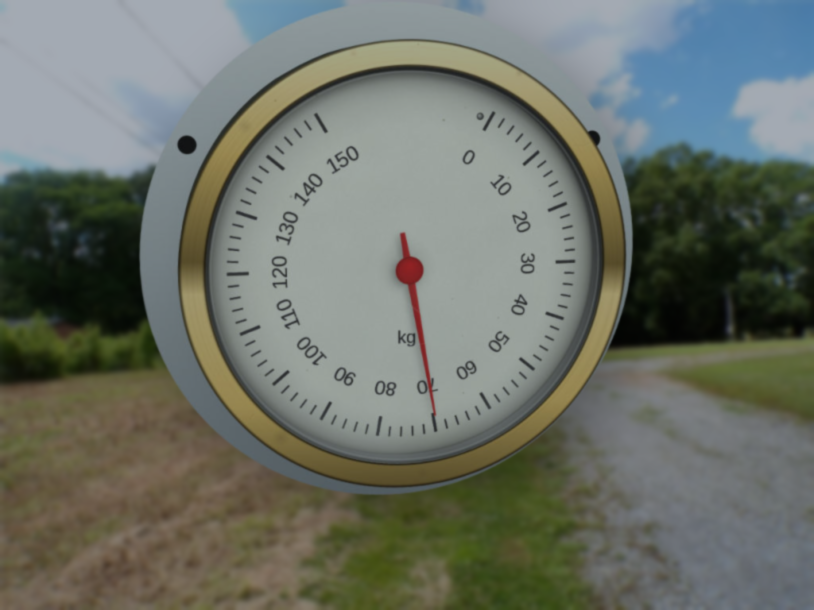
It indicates 70 kg
